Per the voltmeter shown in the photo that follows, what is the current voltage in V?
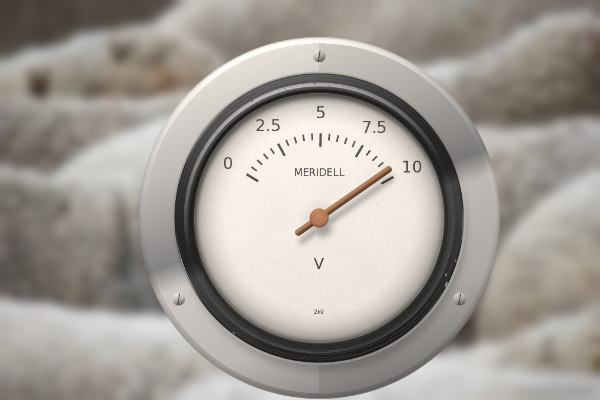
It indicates 9.5 V
